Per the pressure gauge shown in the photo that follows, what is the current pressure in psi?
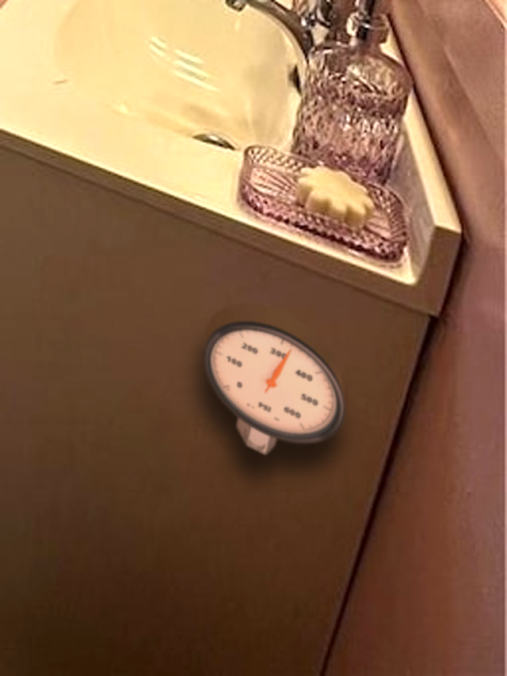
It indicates 320 psi
